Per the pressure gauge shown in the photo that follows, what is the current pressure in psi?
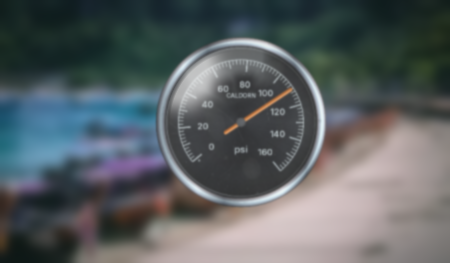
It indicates 110 psi
